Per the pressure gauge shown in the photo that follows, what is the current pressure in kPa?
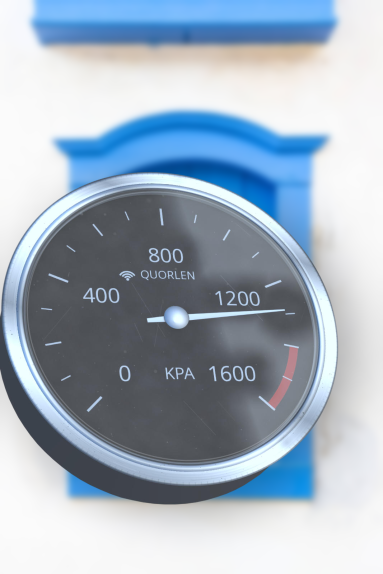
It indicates 1300 kPa
